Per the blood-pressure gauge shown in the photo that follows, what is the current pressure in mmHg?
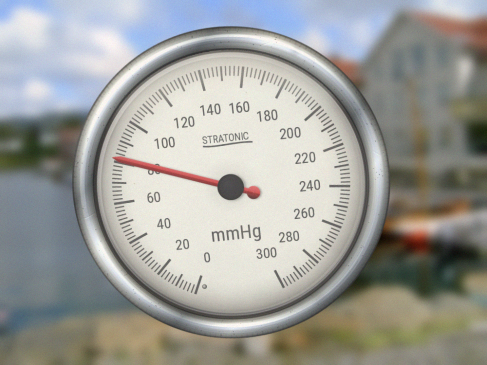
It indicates 82 mmHg
